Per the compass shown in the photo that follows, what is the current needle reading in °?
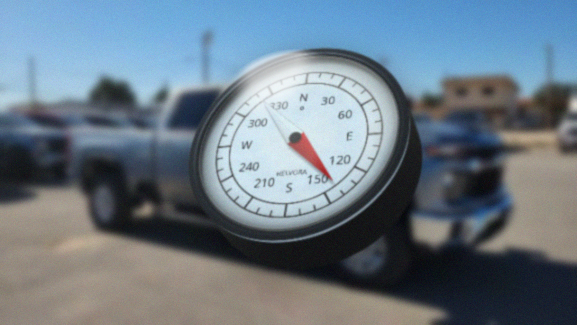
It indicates 140 °
